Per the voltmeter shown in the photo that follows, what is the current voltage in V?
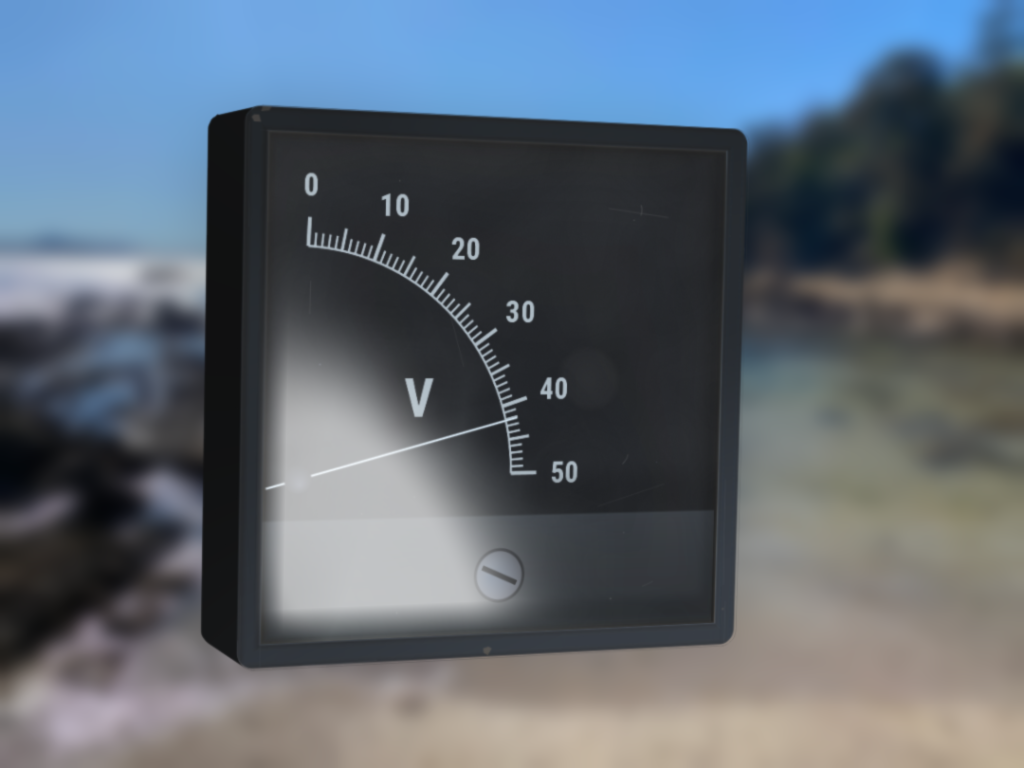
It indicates 42 V
